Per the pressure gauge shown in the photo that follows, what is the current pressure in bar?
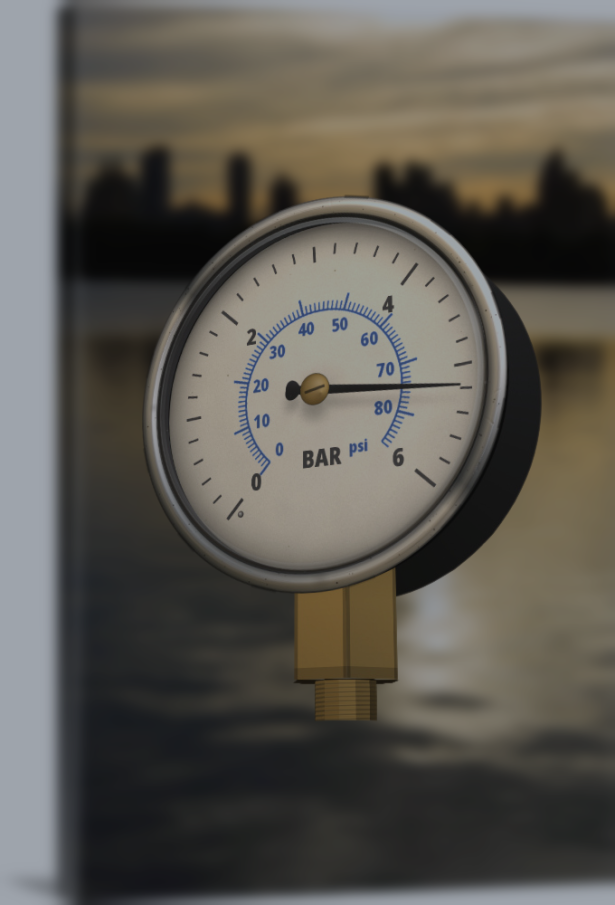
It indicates 5.2 bar
